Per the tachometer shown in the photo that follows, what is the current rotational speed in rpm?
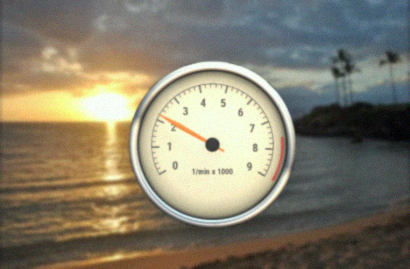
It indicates 2200 rpm
